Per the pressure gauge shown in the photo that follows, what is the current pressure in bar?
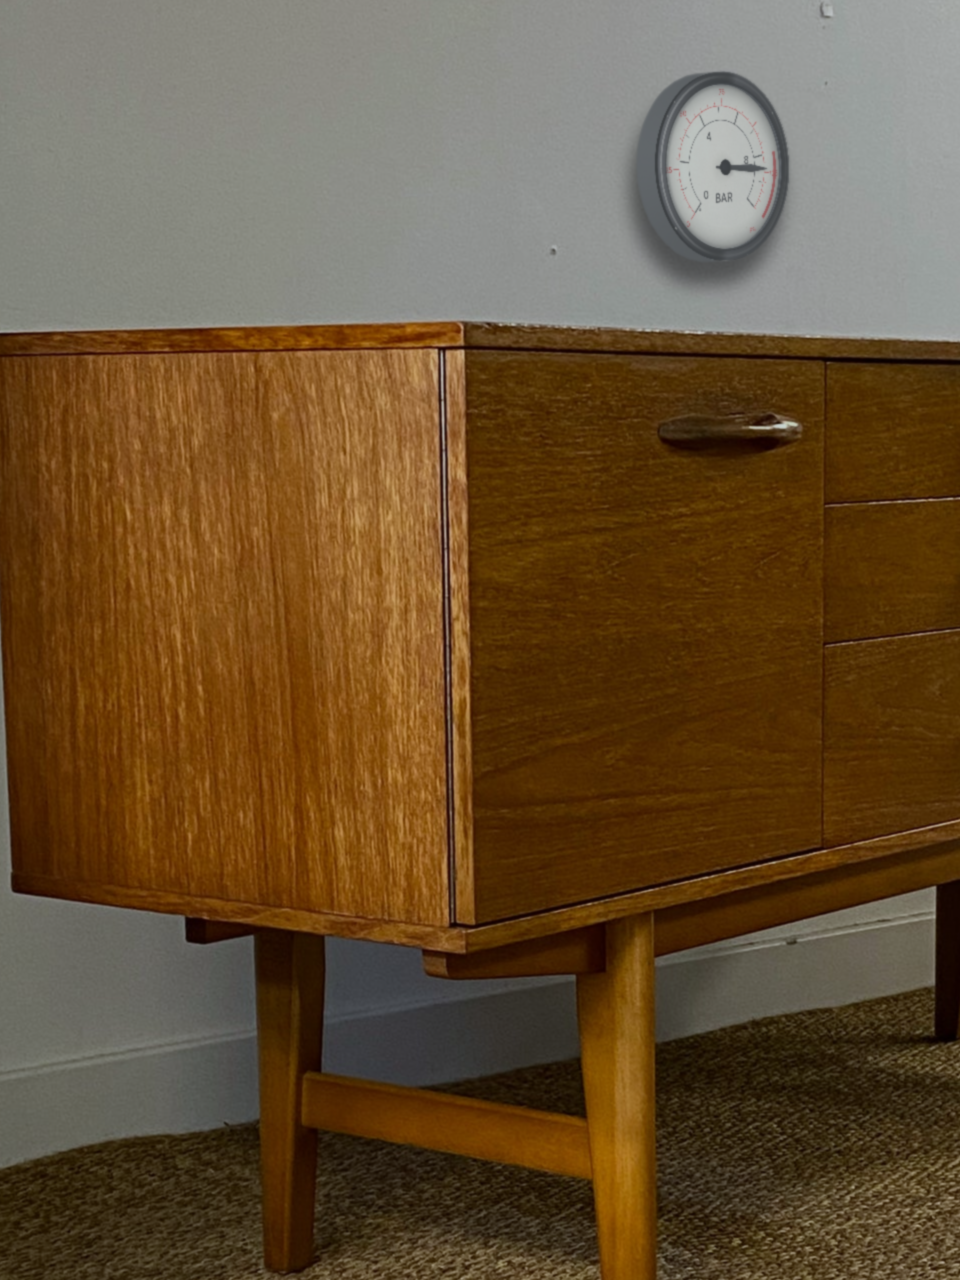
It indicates 8.5 bar
